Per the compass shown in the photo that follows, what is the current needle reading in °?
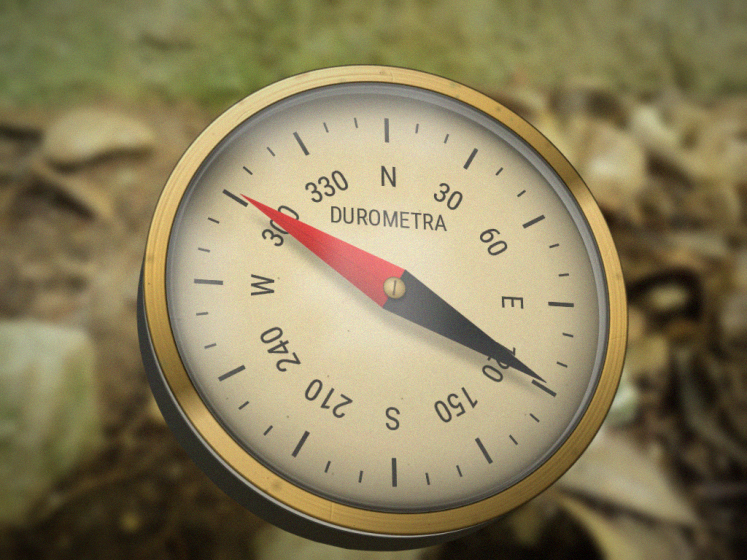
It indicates 300 °
